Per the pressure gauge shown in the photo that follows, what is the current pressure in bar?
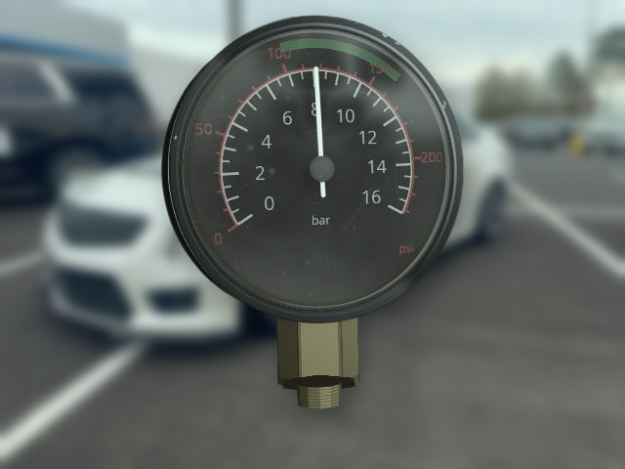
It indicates 8 bar
